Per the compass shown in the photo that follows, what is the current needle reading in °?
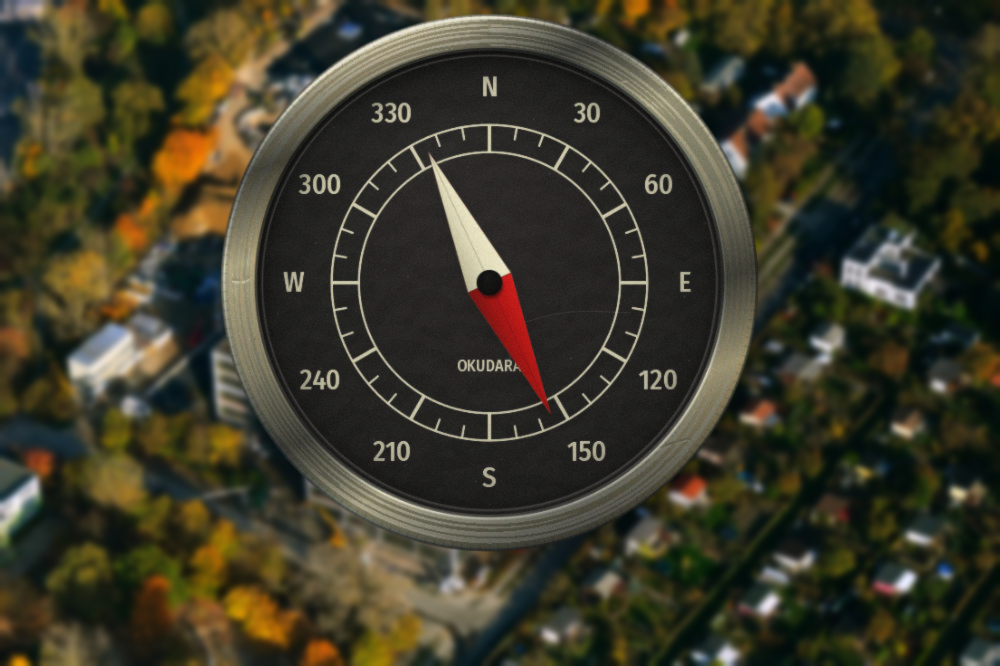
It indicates 155 °
